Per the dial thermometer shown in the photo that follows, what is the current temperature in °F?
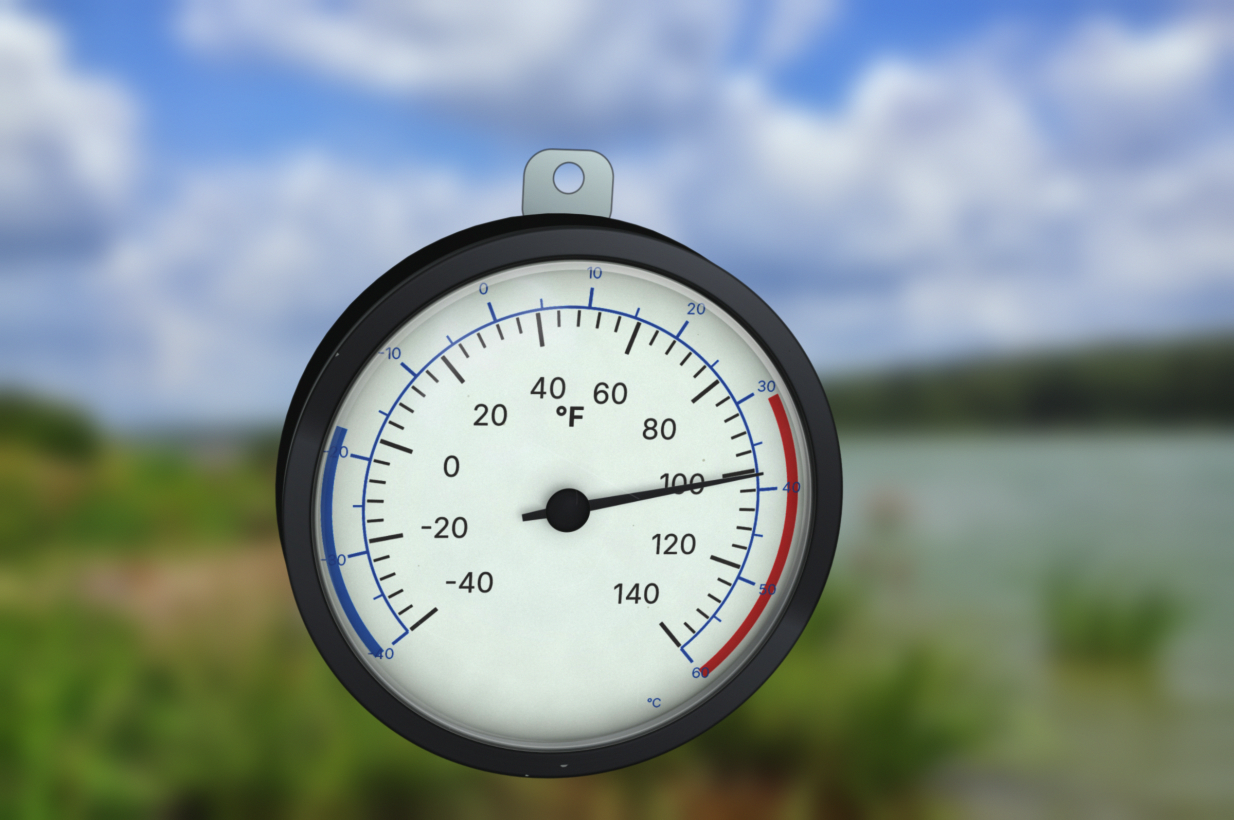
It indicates 100 °F
